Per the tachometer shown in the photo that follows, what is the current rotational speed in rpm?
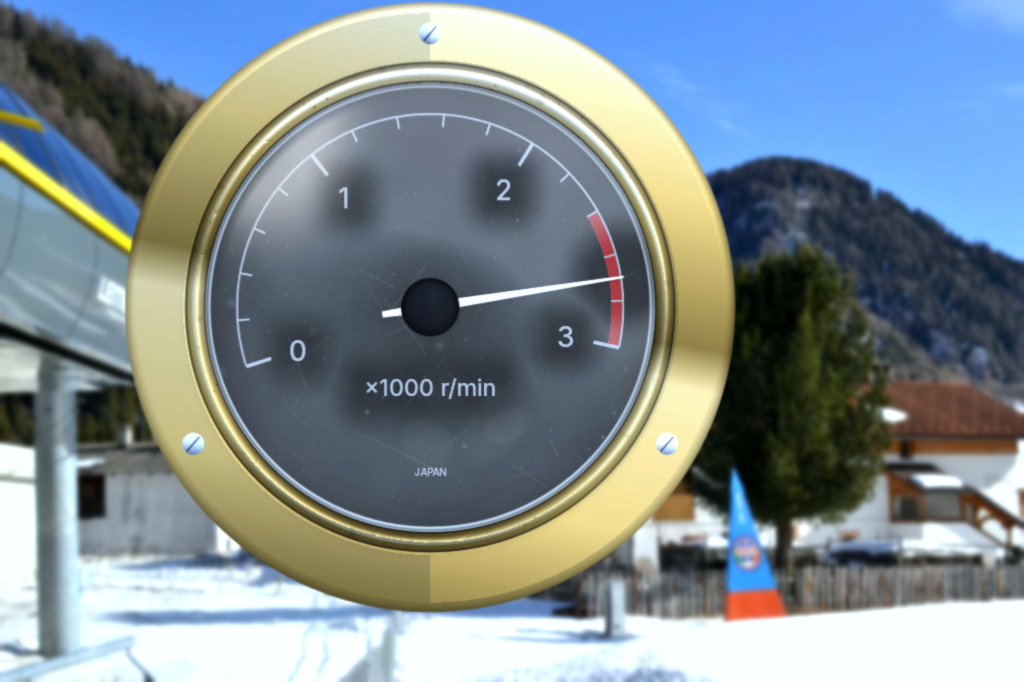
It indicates 2700 rpm
